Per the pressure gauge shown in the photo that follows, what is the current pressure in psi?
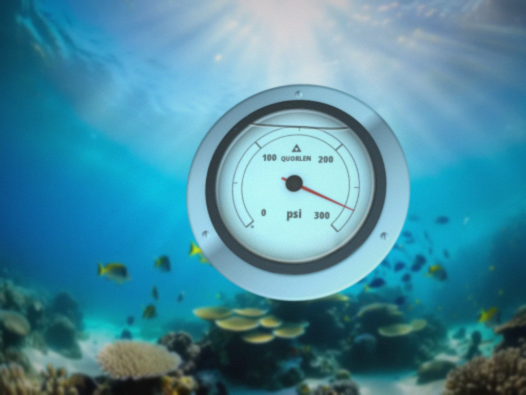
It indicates 275 psi
